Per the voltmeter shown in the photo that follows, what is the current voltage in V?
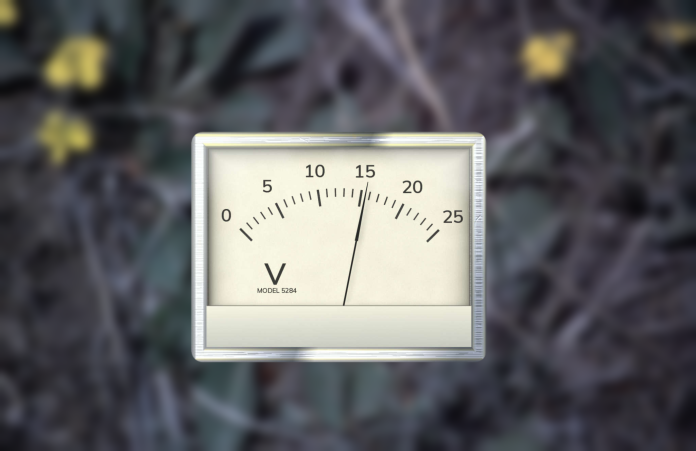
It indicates 15.5 V
